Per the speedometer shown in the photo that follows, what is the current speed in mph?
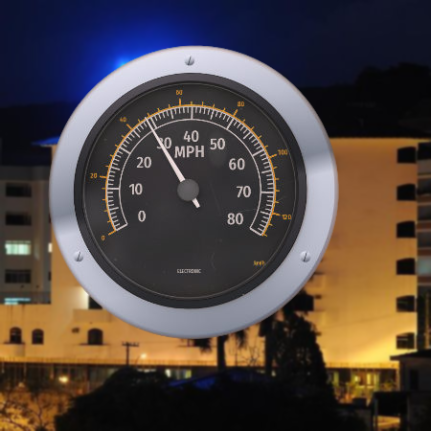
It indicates 29 mph
